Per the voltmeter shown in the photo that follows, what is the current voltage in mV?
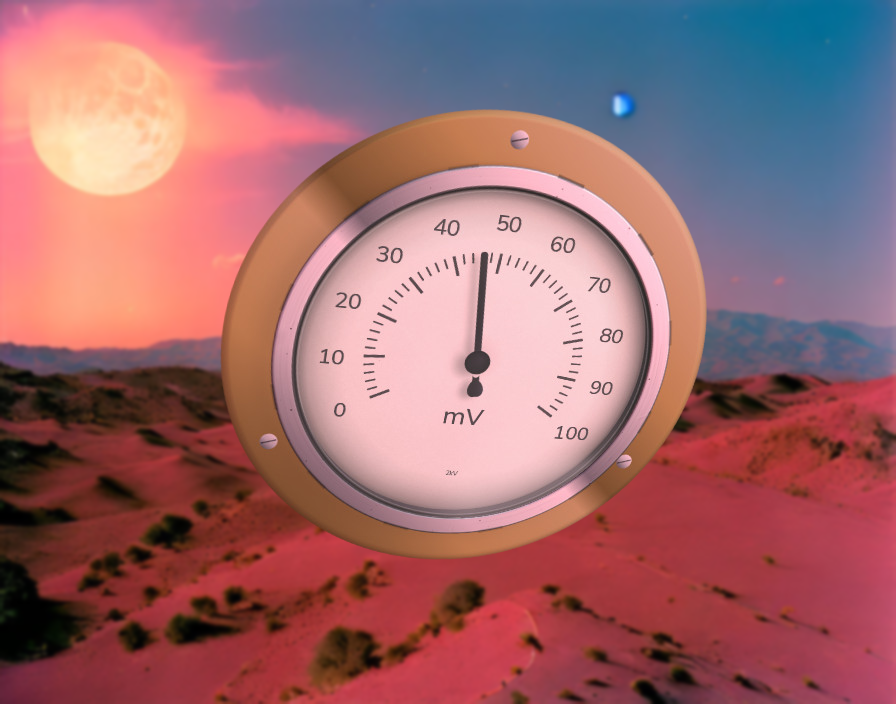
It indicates 46 mV
